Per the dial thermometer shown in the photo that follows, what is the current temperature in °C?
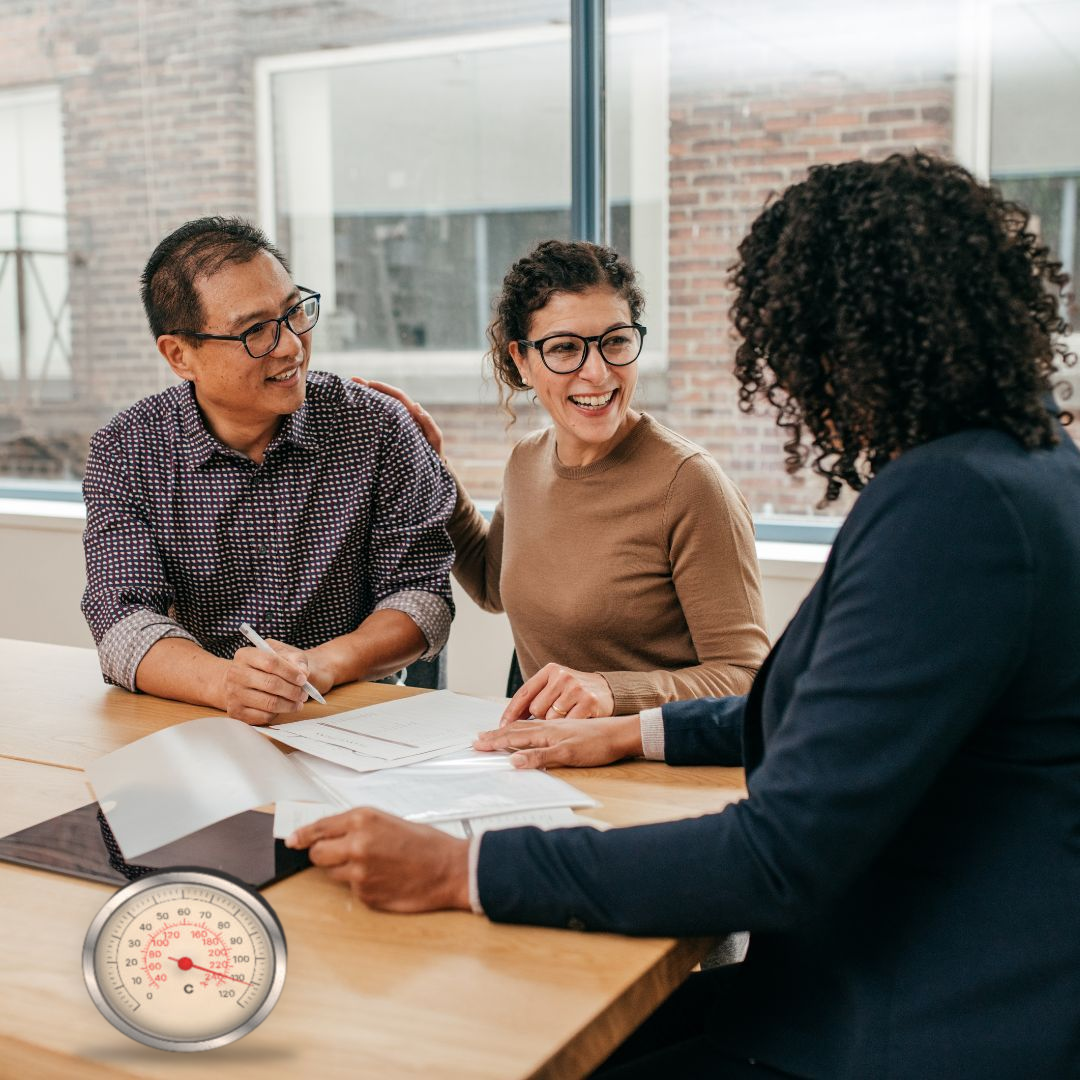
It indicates 110 °C
